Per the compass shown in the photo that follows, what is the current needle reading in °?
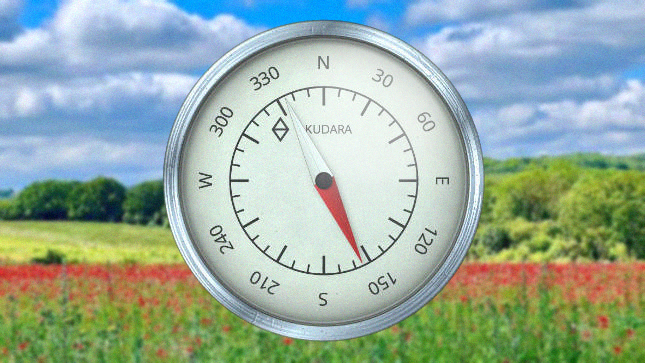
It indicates 155 °
